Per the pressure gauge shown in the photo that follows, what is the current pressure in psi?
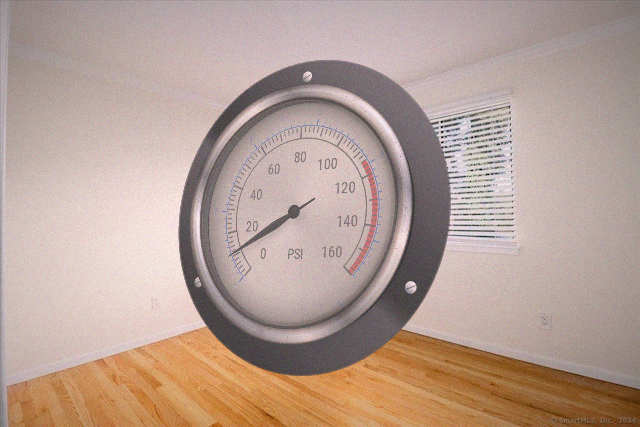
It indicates 10 psi
